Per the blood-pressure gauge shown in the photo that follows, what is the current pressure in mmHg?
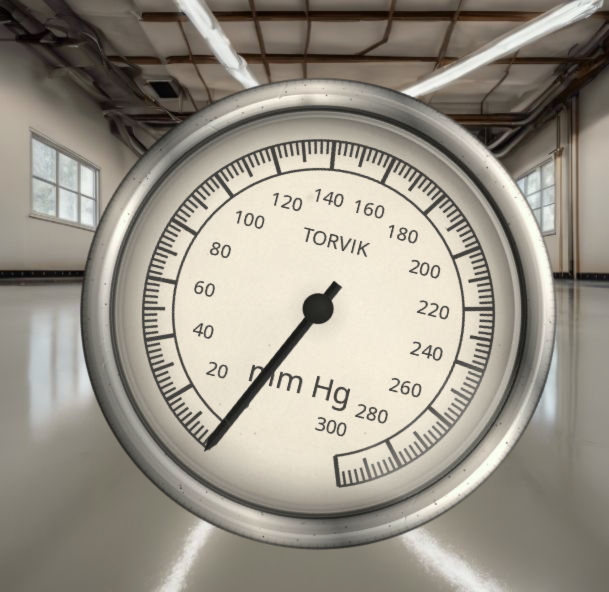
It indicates 0 mmHg
